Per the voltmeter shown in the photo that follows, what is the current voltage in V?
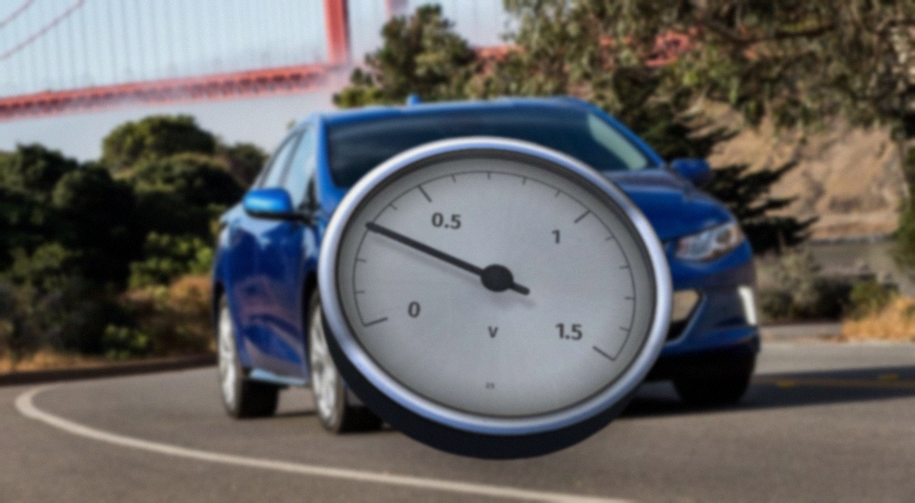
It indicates 0.3 V
